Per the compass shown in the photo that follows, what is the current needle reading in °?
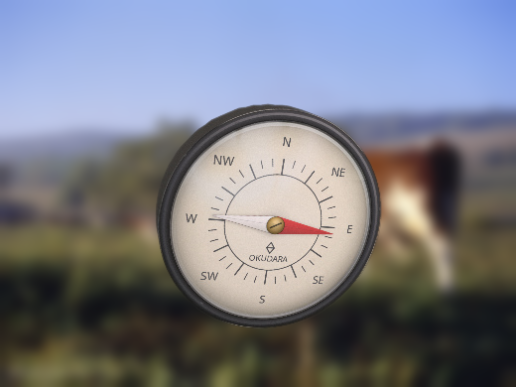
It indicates 95 °
